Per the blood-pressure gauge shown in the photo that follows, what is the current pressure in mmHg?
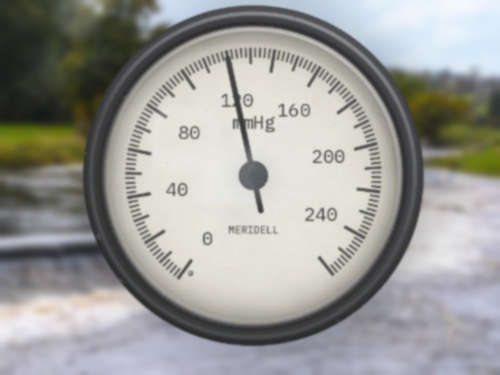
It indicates 120 mmHg
